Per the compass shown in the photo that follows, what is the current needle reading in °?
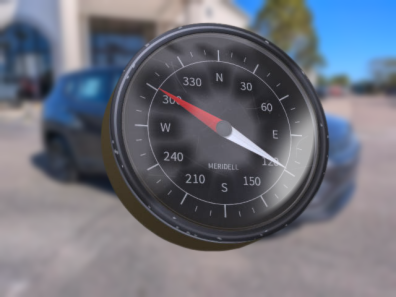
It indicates 300 °
